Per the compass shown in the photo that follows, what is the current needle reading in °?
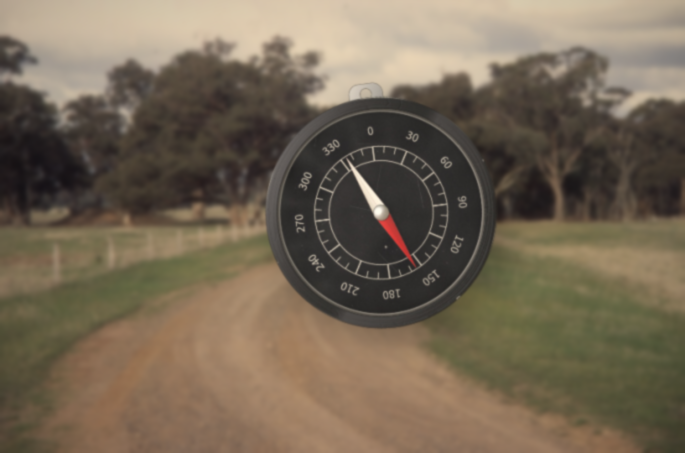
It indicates 155 °
